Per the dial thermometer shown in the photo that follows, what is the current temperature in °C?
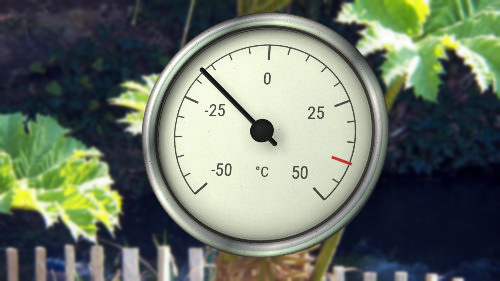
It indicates -17.5 °C
